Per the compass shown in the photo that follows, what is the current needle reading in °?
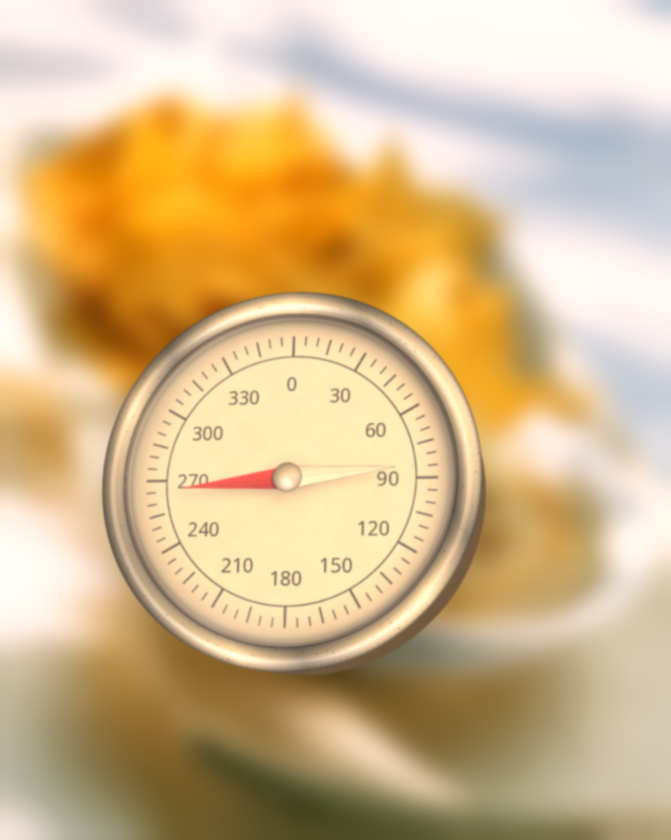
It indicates 265 °
